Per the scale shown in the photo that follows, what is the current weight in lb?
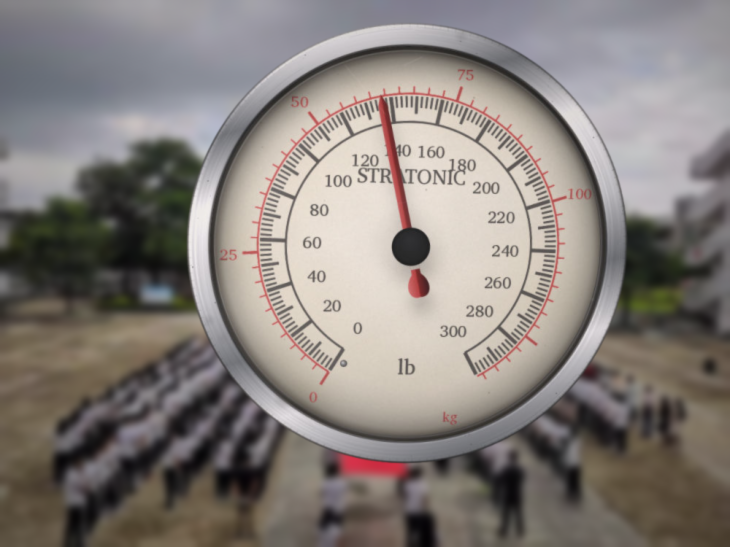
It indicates 136 lb
